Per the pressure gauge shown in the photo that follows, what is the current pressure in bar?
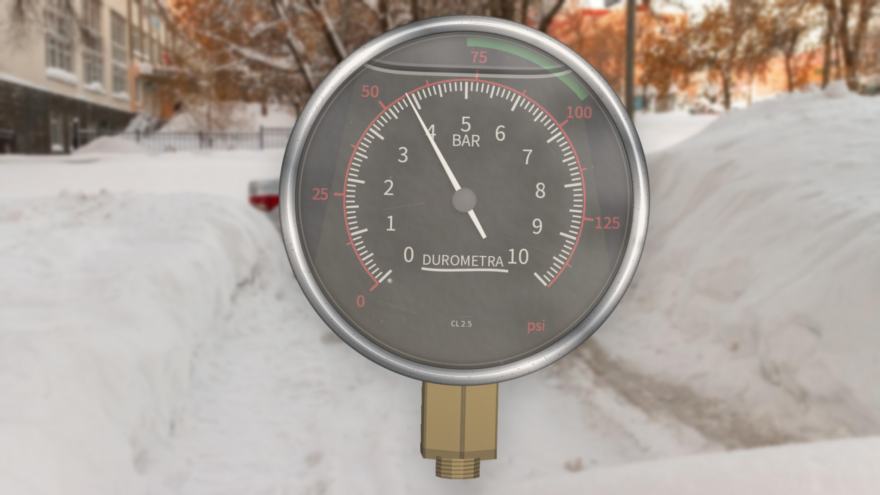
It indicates 3.9 bar
